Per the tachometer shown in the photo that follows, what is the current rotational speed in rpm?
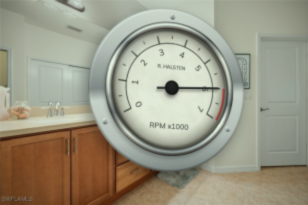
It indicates 6000 rpm
